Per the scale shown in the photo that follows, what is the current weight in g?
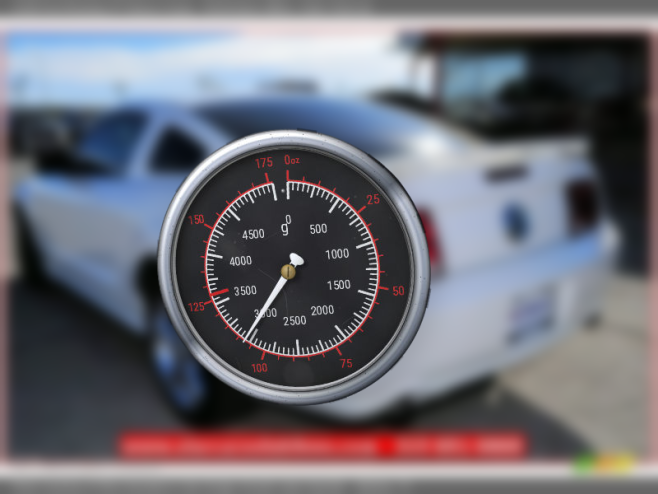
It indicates 3050 g
